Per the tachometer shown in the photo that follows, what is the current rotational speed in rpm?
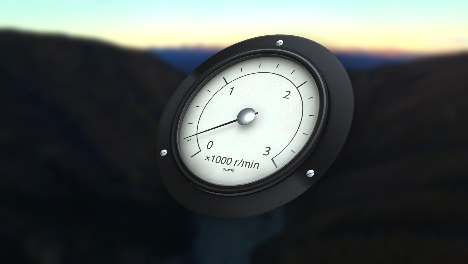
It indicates 200 rpm
